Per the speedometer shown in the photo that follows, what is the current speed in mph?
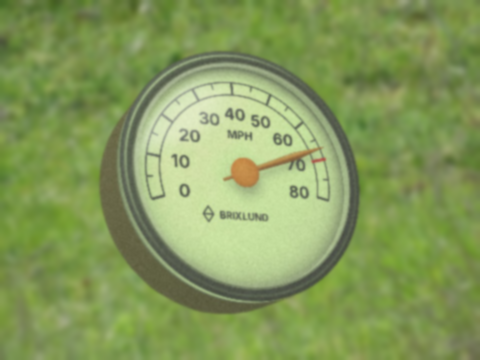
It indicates 67.5 mph
